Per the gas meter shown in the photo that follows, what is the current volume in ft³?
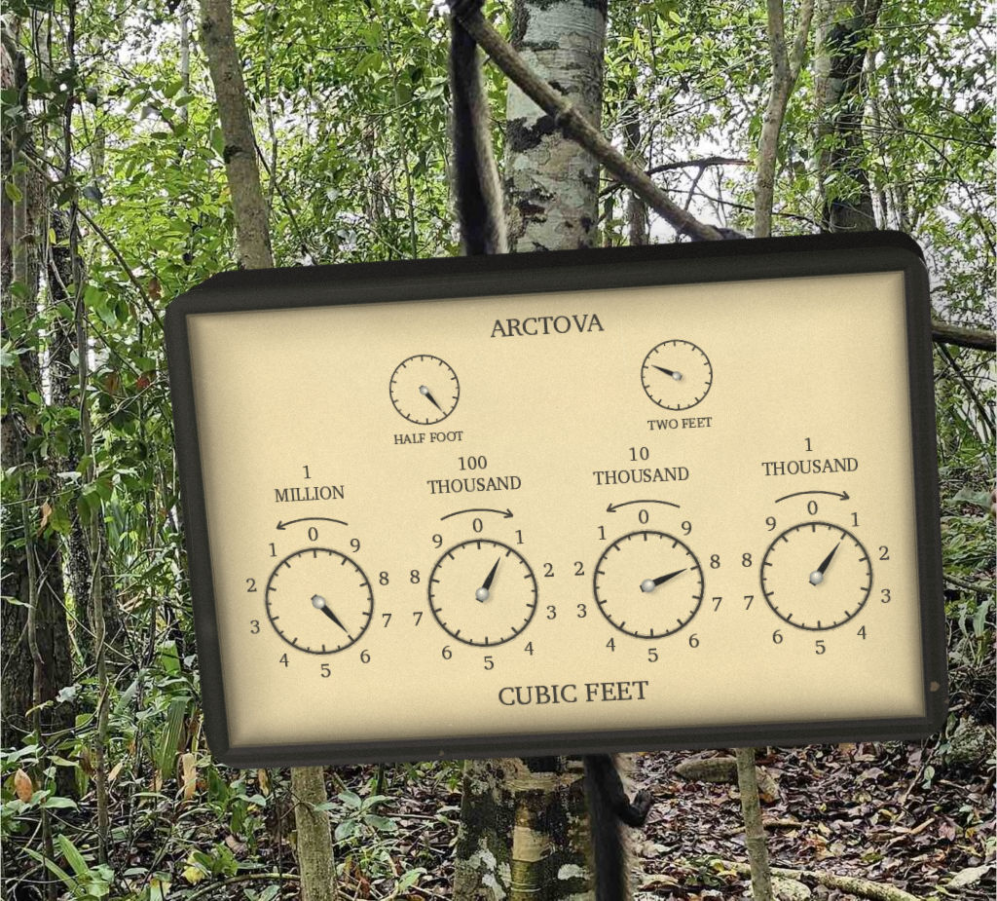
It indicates 608100 ft³
